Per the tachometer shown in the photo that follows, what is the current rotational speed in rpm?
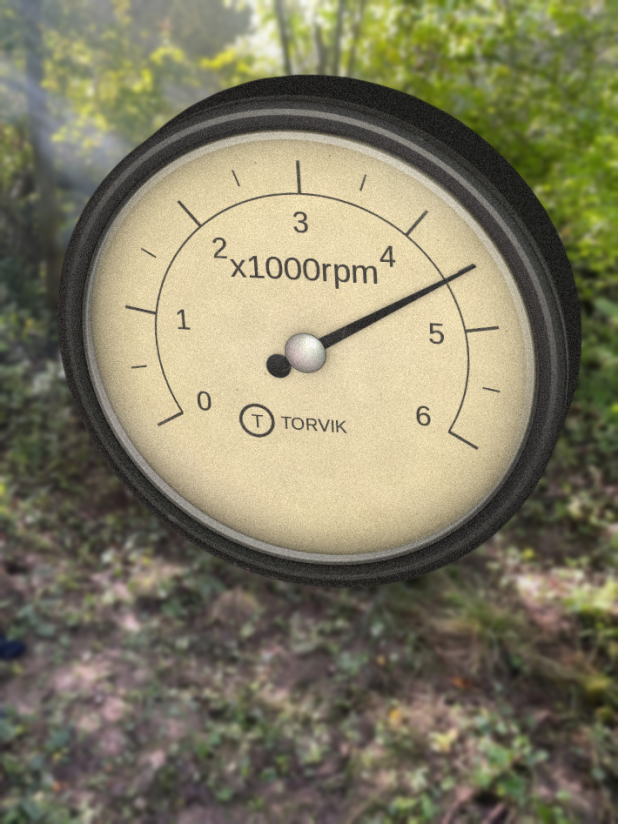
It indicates 4500 rpm
